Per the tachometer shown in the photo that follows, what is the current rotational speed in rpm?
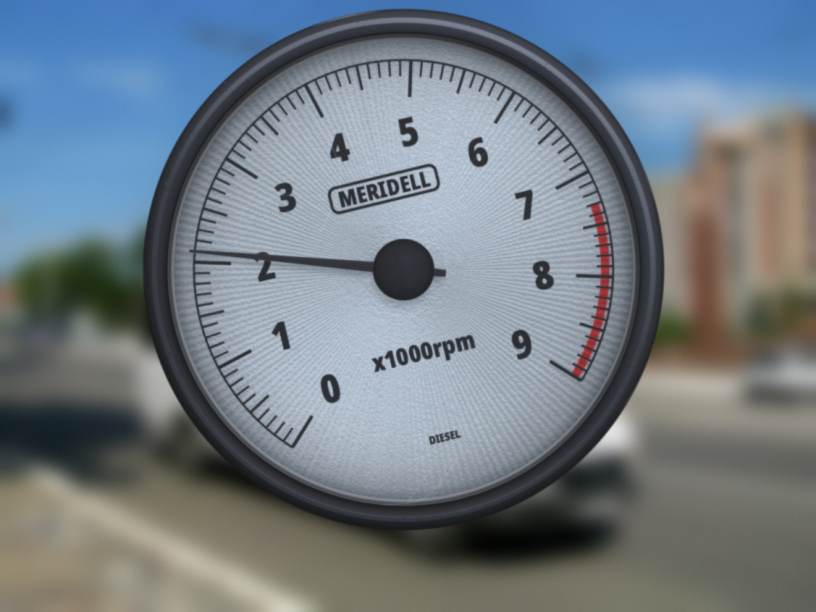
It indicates 2100 rpm
